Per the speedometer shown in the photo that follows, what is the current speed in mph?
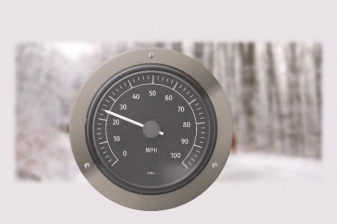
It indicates 24 mph
